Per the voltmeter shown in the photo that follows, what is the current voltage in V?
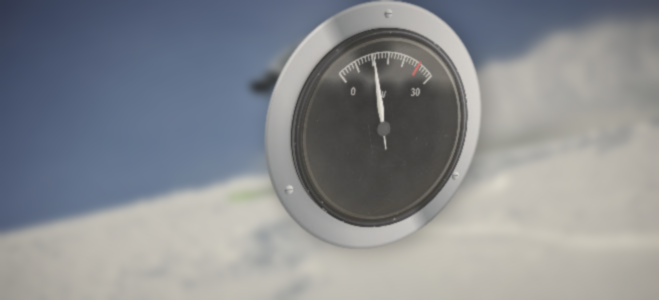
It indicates 10 V
